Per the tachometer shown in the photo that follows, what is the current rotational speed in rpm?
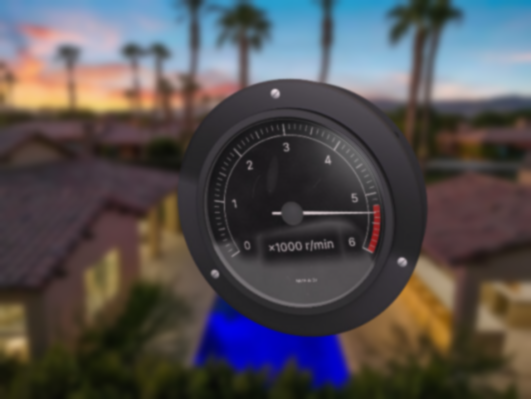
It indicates 5300 rpm
